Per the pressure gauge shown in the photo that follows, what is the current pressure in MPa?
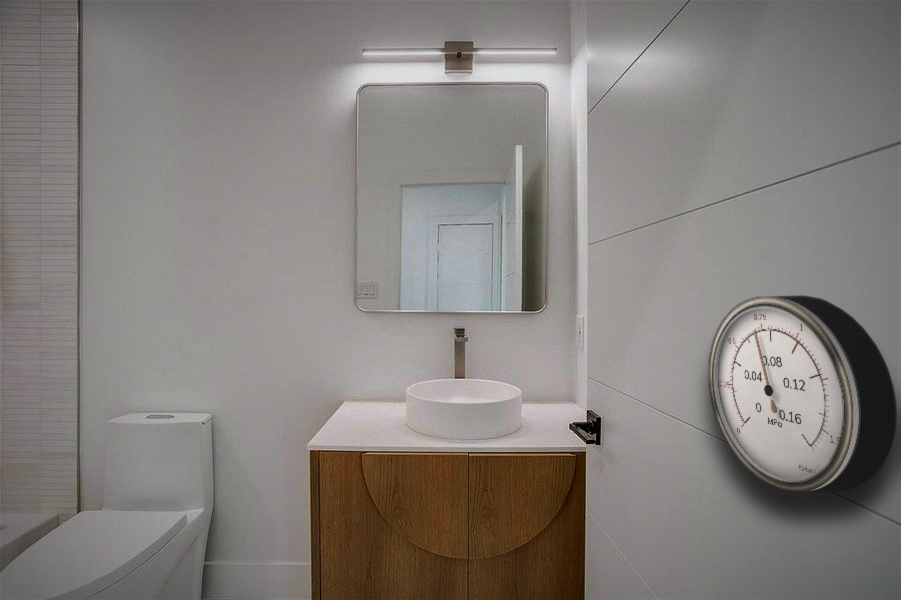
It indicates 0.07 MPa
